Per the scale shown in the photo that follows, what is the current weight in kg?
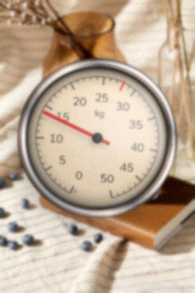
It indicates 14 kg
